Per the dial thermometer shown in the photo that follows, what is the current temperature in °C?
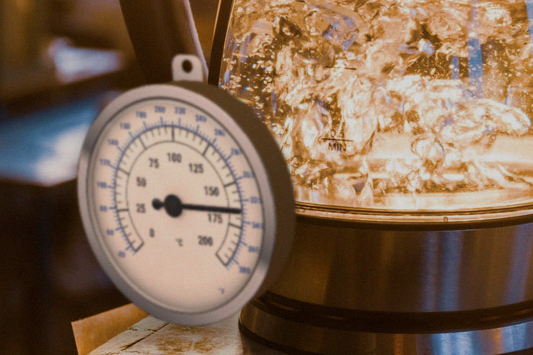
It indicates 165 °C
